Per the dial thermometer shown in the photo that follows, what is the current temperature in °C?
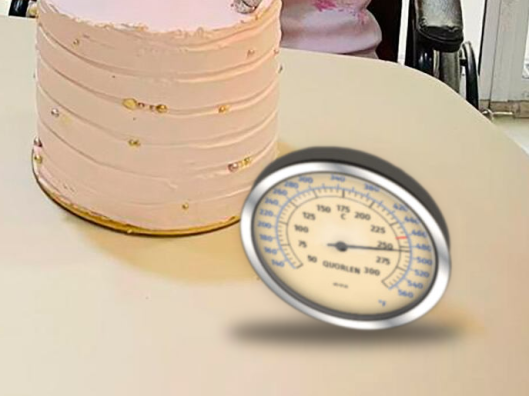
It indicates 250 °C
